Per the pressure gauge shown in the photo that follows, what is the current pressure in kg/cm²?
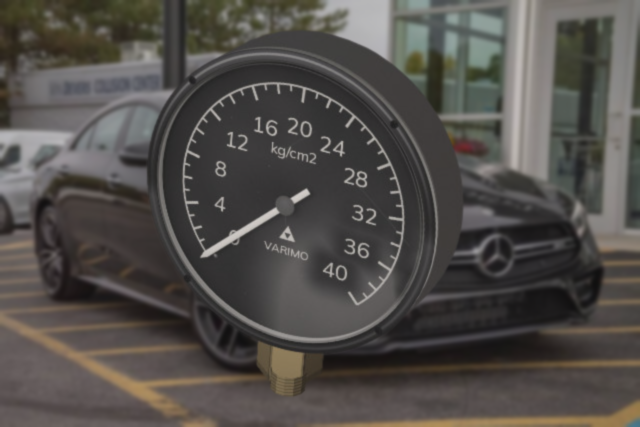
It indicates 0 kg/cm²
